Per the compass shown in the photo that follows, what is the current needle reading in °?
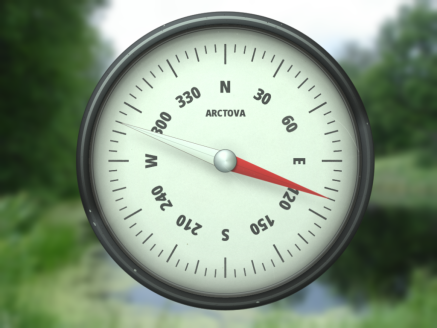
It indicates 110 °
